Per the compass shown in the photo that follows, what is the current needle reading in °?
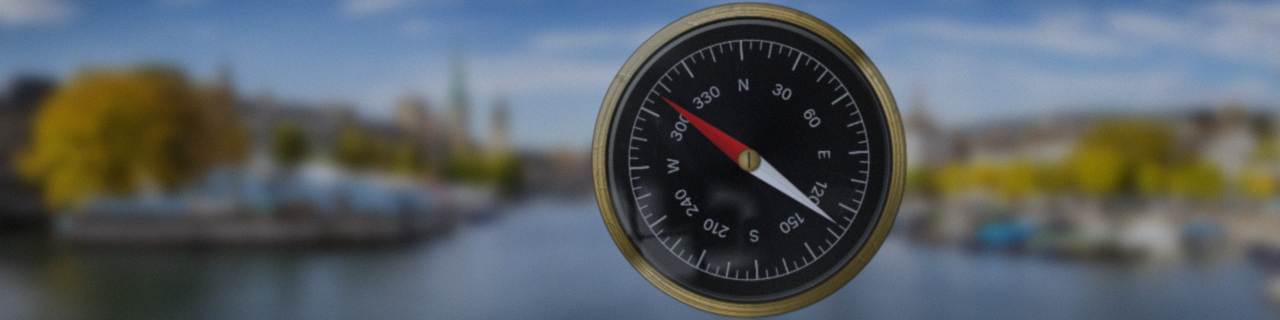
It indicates 310 °
